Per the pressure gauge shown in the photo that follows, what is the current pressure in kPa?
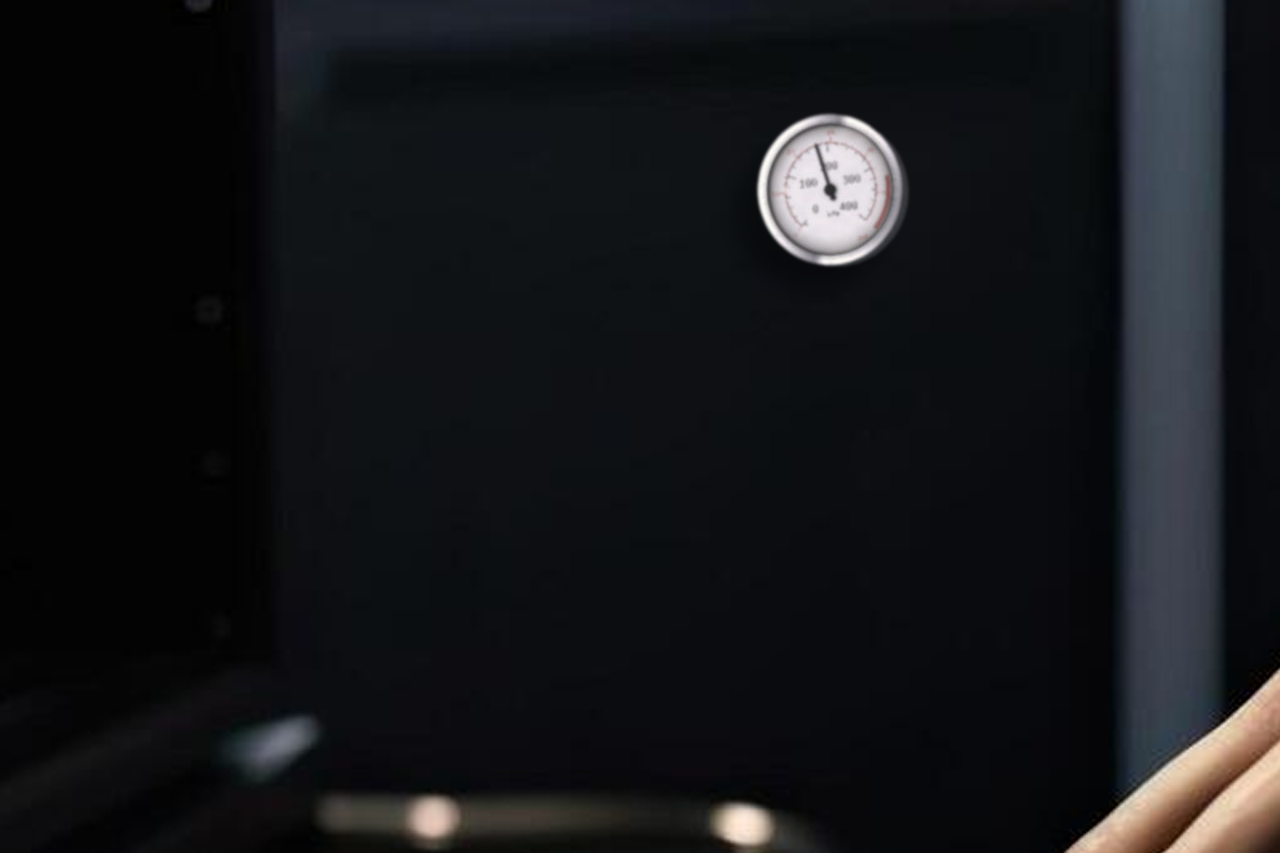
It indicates 180 kPa
